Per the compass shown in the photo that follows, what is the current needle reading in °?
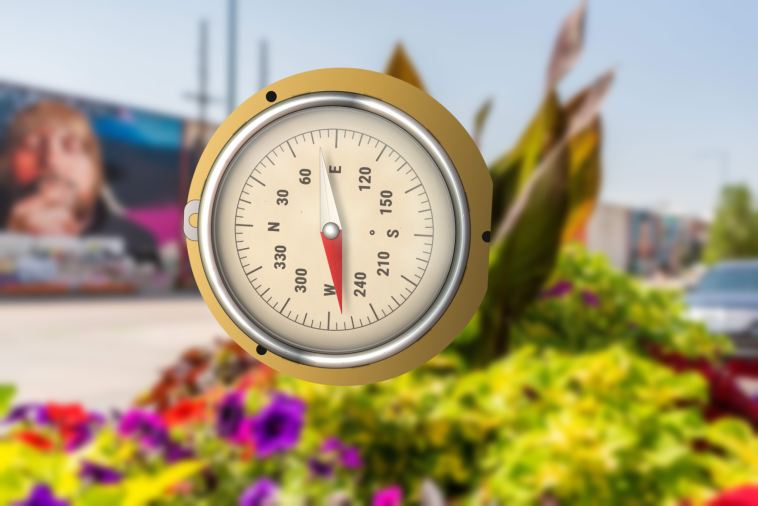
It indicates 260 °
